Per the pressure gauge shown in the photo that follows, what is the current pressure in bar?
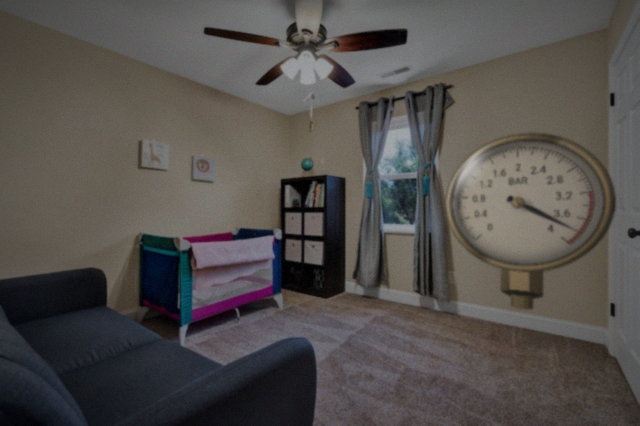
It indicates 3.8 bar
